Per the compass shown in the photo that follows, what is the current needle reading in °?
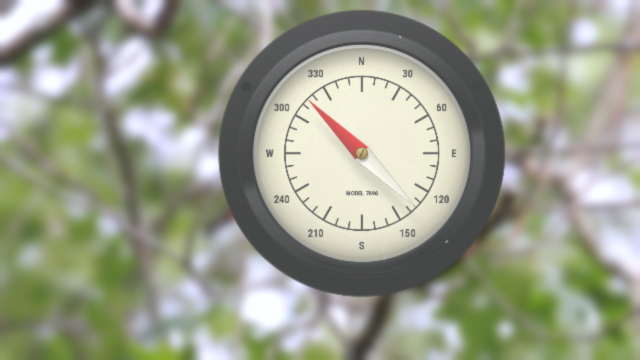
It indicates 315 °
